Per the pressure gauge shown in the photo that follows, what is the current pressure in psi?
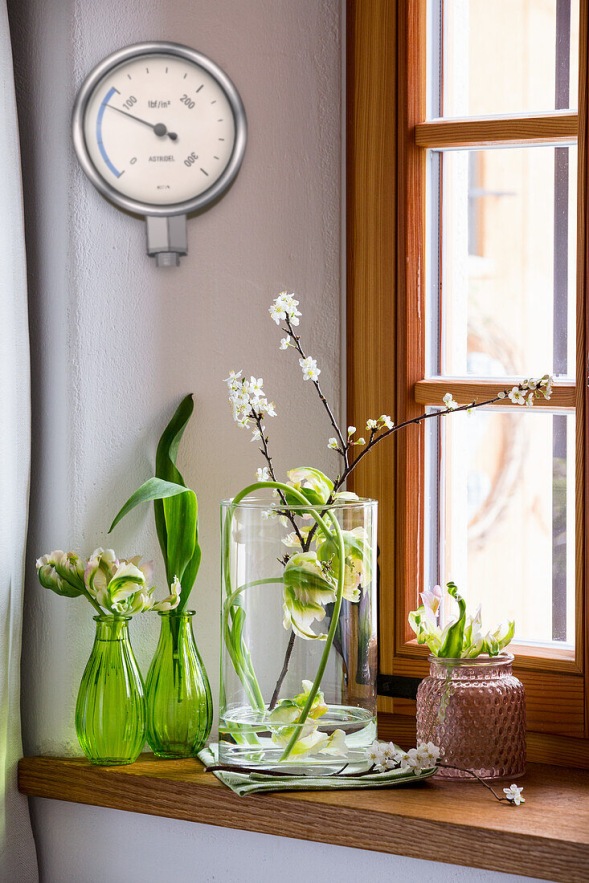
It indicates 80 psi
